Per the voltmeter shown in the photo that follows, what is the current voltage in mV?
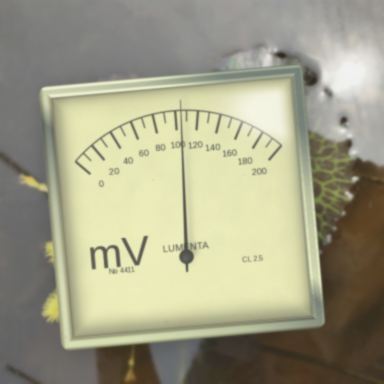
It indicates 105 mV
